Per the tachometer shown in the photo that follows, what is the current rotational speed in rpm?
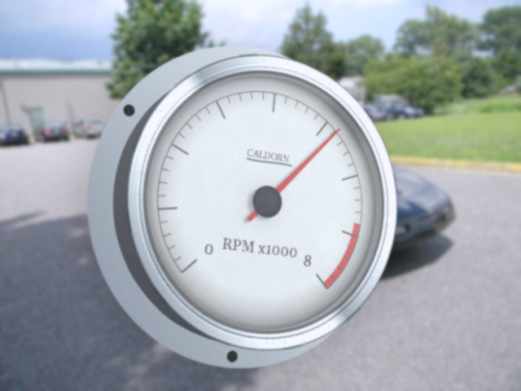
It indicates 5200 rpm
